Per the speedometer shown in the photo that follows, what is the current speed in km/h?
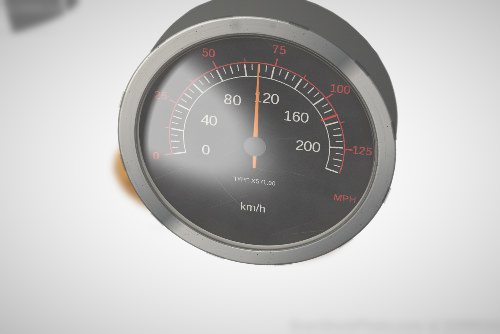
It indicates 110 km/h
